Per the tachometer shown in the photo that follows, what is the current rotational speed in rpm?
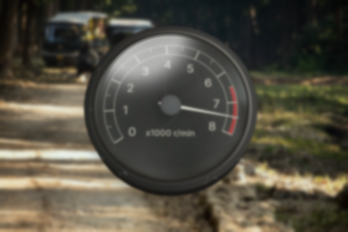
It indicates 7500 rpm
